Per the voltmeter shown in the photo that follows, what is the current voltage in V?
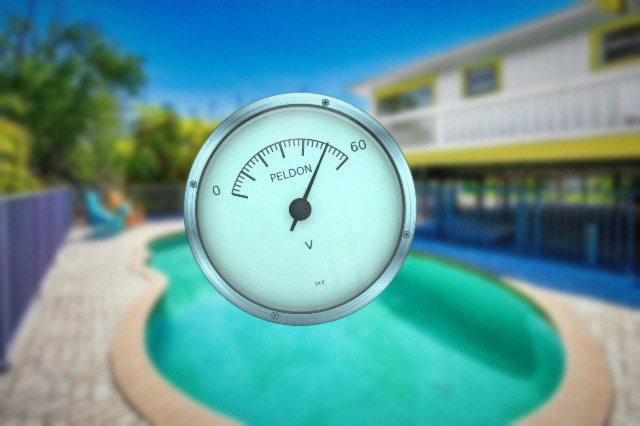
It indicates 50 V
